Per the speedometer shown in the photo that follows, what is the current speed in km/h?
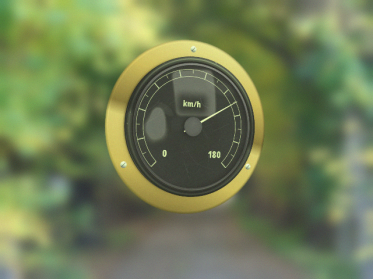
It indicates 130 km/h
